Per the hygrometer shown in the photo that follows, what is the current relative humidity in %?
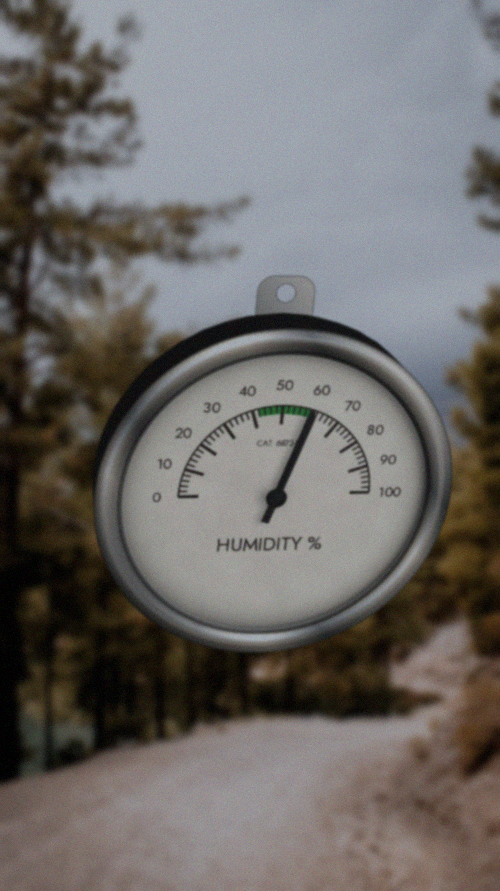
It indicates 60 %
